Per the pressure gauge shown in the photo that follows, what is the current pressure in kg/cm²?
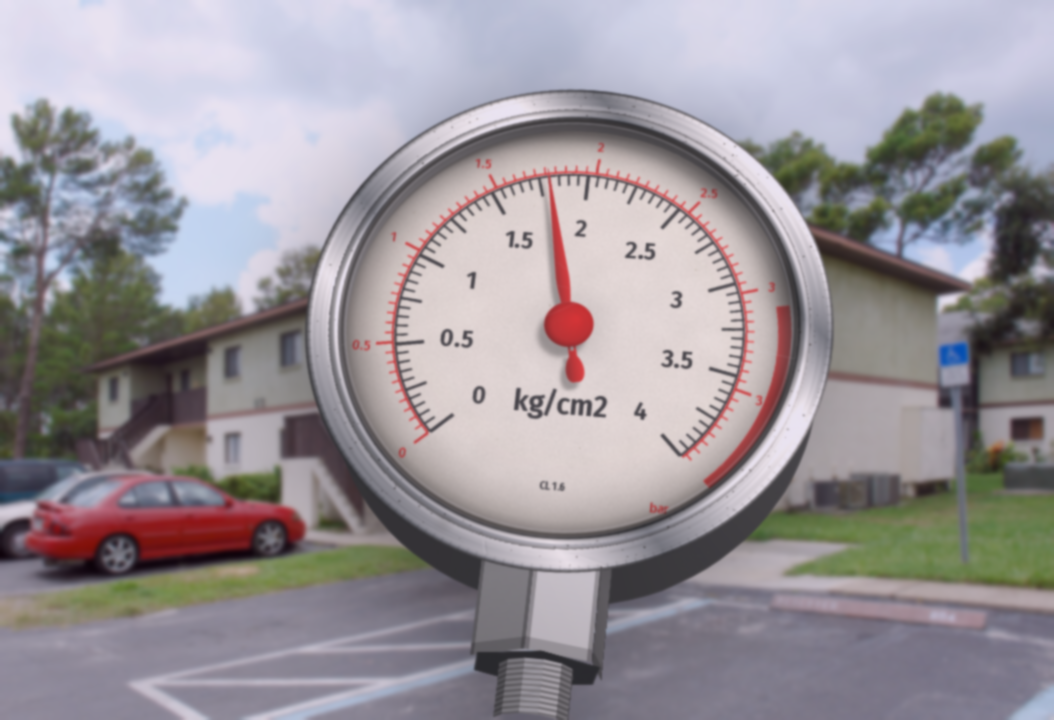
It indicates 1.8 kg/cm²
